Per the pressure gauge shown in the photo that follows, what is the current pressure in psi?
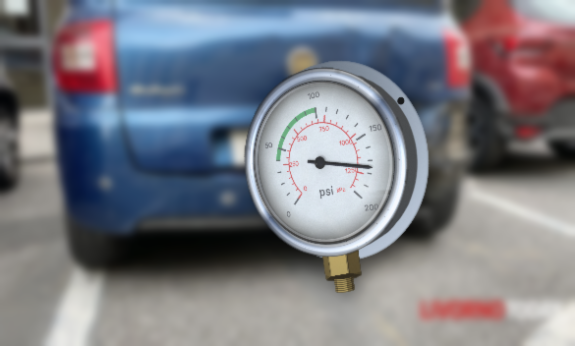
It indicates 175 psi
